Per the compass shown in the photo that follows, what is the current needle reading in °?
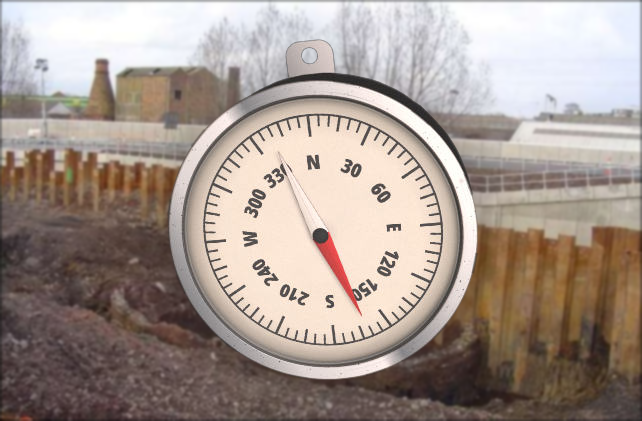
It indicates 160 °
